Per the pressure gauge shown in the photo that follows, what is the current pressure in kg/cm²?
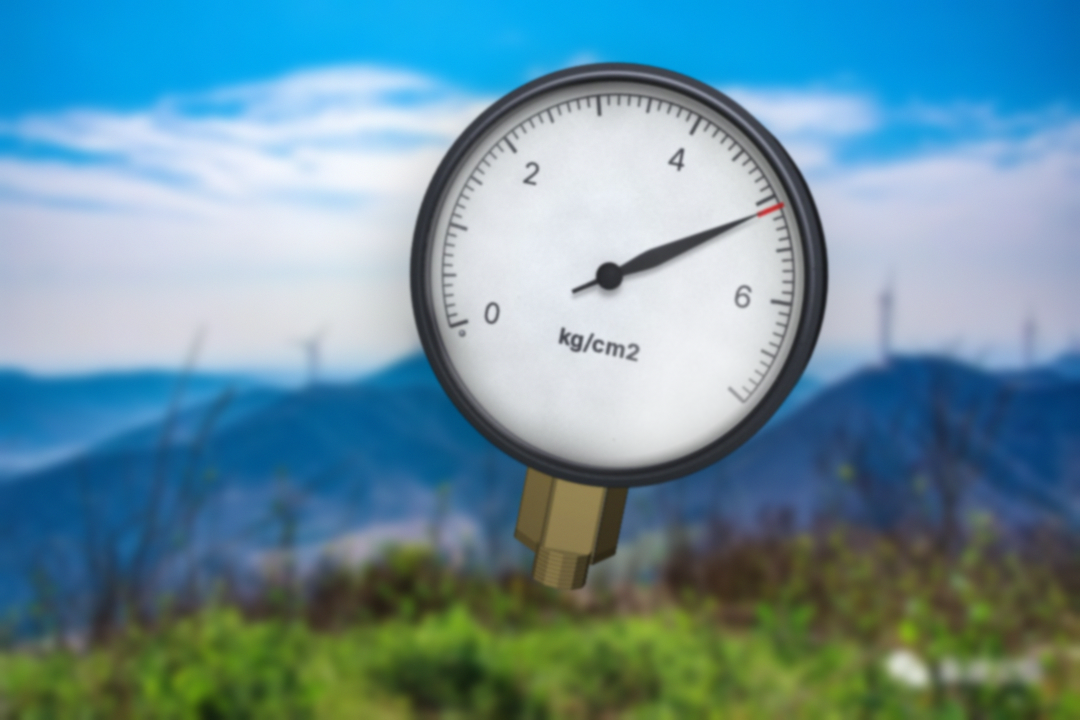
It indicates 5.1 kg/cm²
